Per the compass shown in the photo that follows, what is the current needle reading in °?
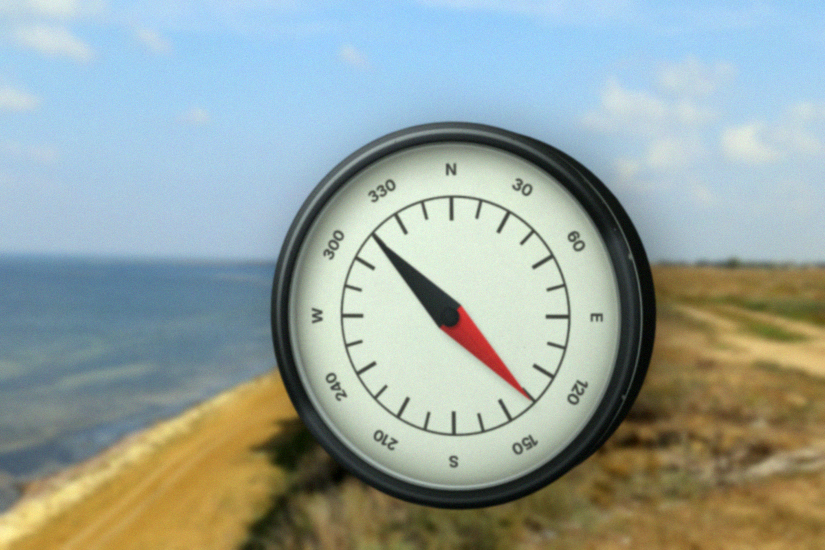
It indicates 135 °
